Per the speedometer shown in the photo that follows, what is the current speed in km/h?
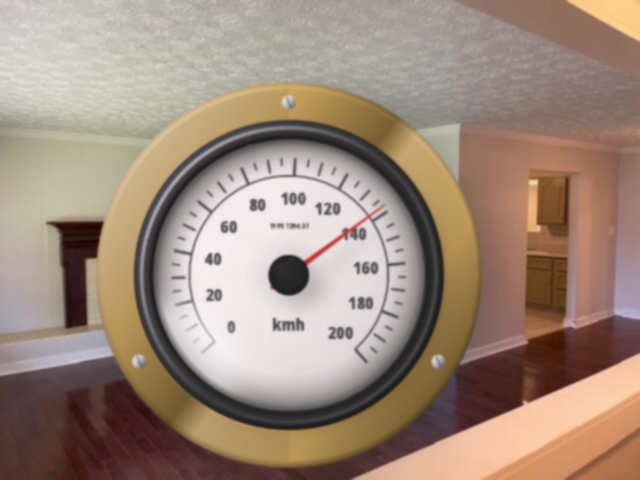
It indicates 137.5 km/h
